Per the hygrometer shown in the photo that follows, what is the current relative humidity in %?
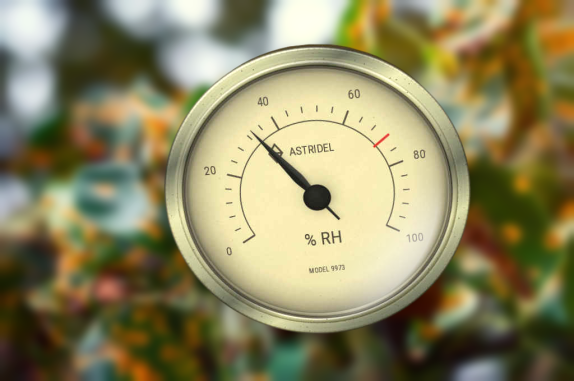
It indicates 34 %
